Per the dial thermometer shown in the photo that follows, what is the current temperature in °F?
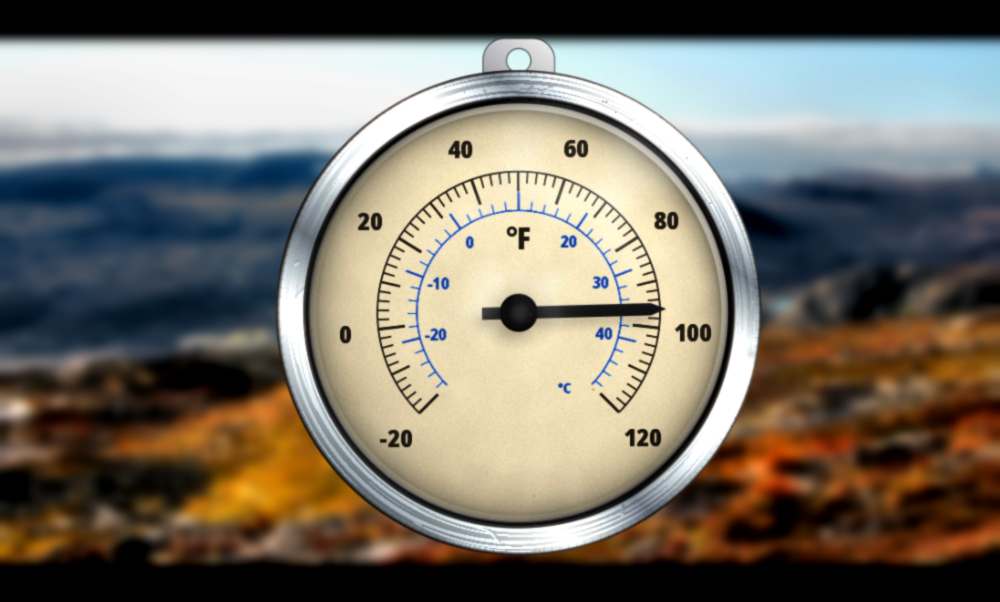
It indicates 96 °F
